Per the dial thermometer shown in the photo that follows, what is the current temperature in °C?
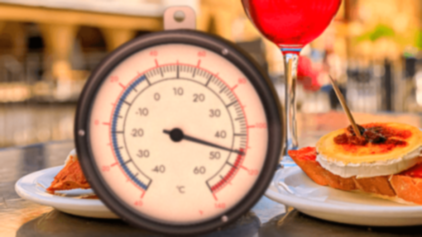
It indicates 45 °C
